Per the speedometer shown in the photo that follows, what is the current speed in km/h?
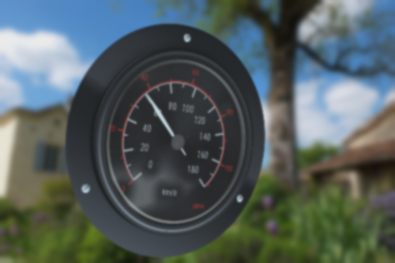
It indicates 60 km/h
